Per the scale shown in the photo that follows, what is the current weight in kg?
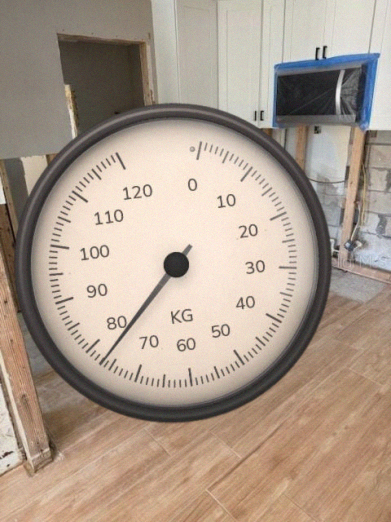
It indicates 77 kg
